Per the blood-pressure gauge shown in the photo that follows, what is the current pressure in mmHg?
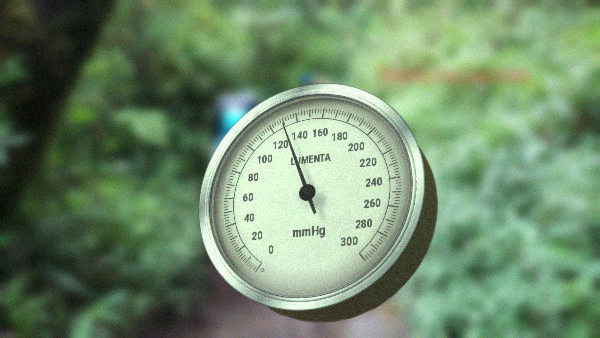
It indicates 130 mmHg
